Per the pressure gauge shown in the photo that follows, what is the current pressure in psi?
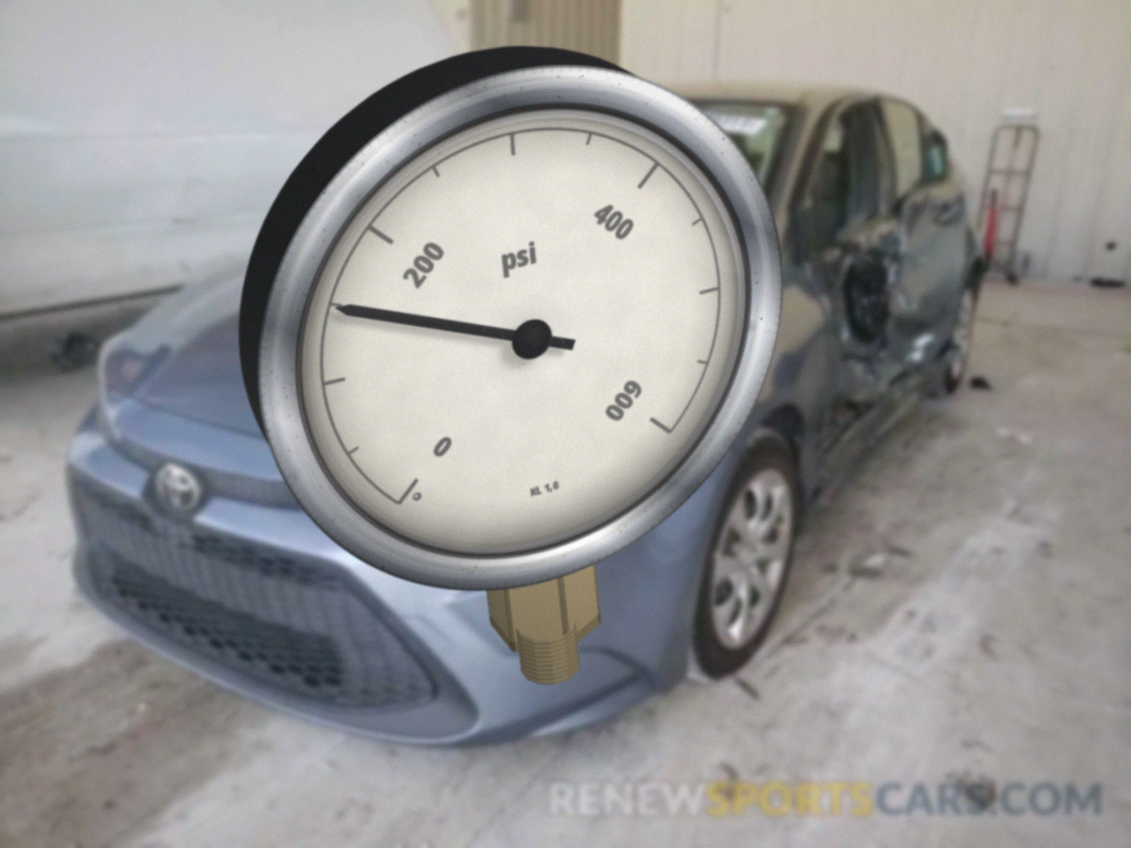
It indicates 150 psi
